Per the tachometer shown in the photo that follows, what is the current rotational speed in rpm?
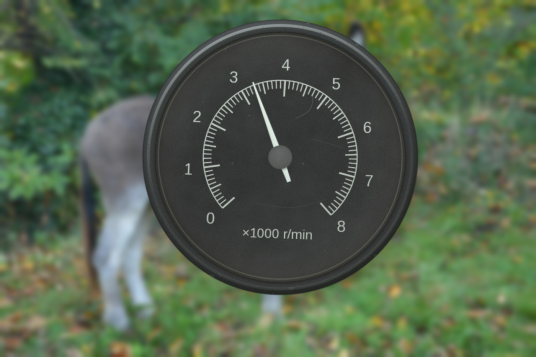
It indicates 3300 rpm
